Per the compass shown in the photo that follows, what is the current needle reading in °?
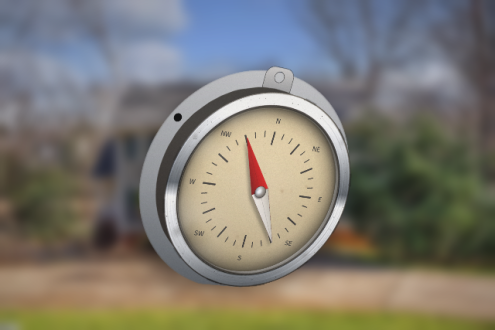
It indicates 330 °
